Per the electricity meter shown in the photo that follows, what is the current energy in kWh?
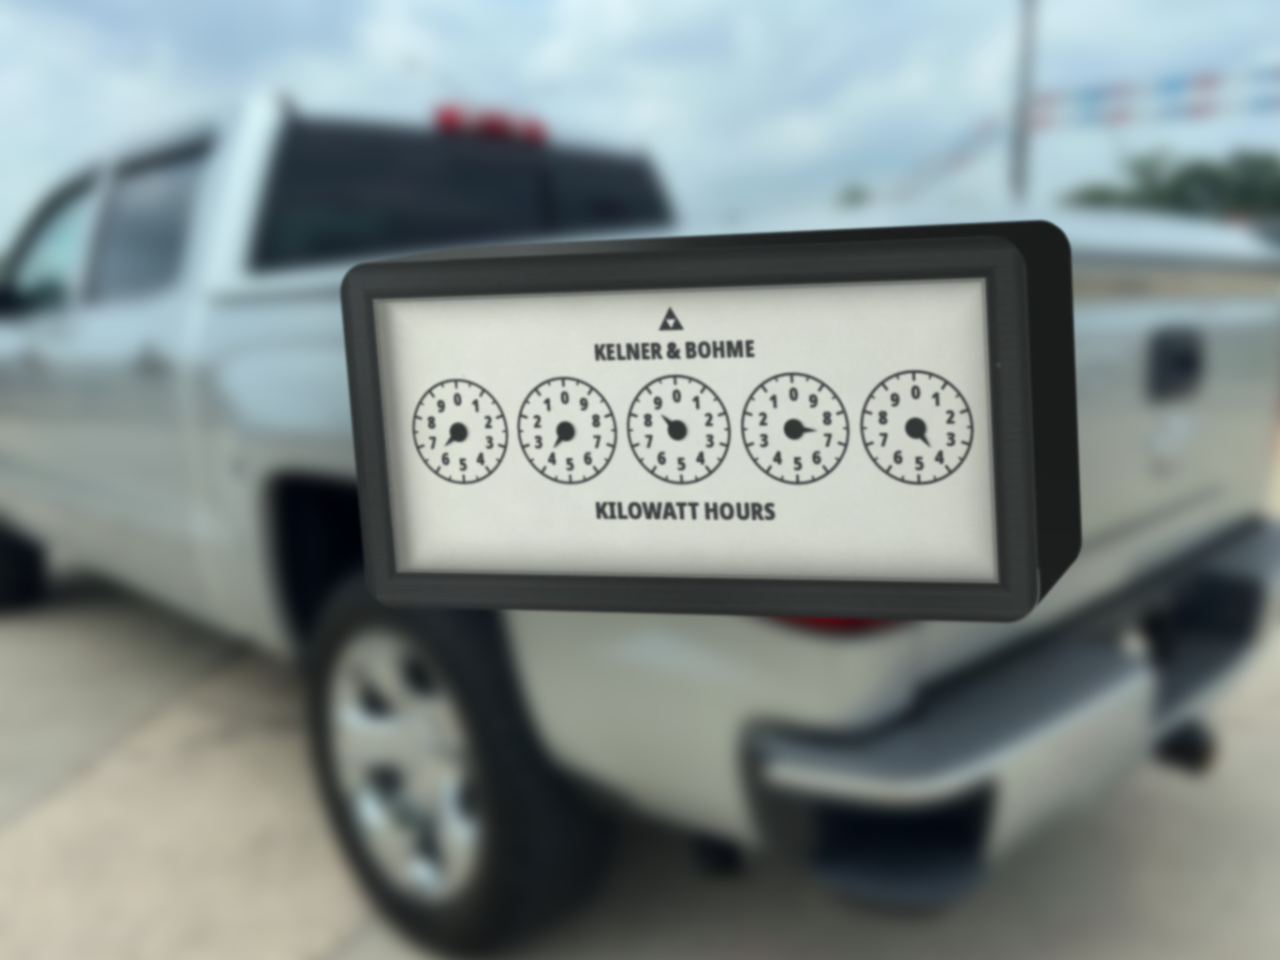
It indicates 63874 kWh
